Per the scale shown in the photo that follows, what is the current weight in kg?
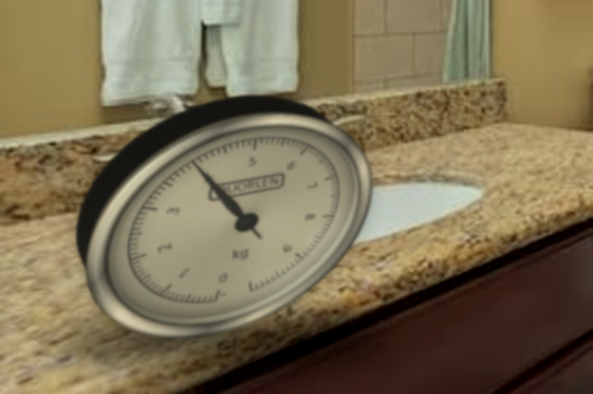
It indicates 4 kg
